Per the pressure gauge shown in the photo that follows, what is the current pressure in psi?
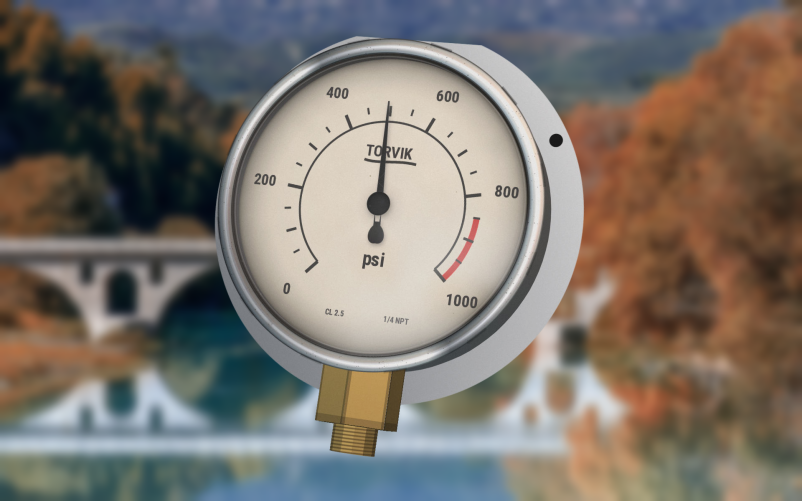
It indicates 500 psi
